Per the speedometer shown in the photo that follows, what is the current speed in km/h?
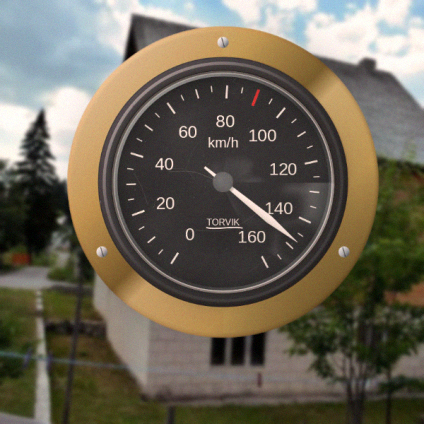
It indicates 147.5 km/h
